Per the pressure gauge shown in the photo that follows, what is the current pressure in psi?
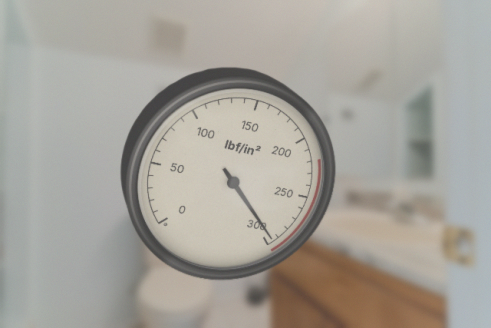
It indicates 295 psi
